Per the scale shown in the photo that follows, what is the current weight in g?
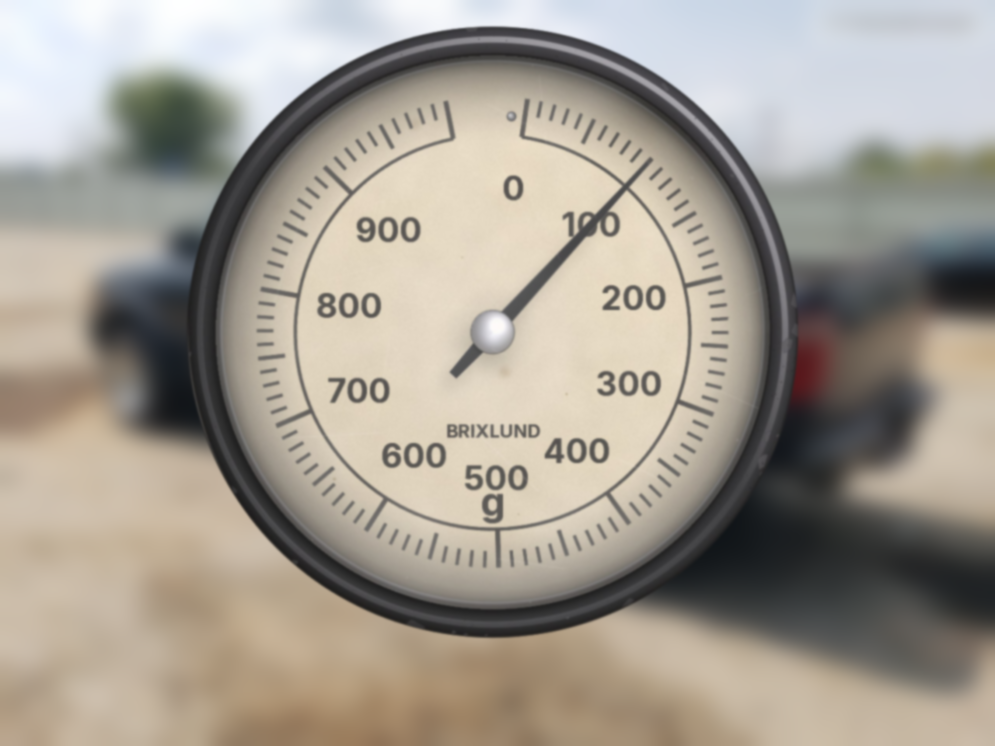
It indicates 100 g
